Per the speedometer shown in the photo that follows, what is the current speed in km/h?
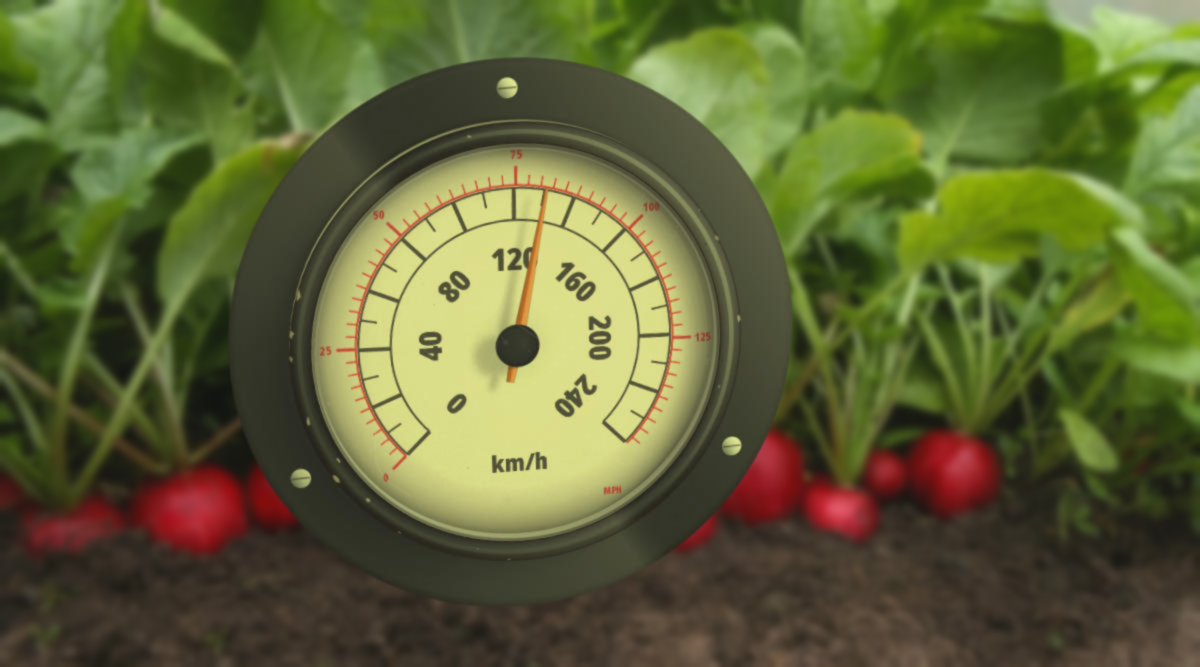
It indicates 130 km/h
